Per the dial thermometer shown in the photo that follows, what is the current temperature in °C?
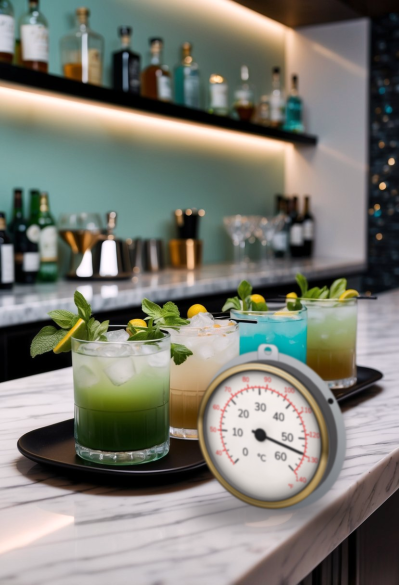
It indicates 54 °C
